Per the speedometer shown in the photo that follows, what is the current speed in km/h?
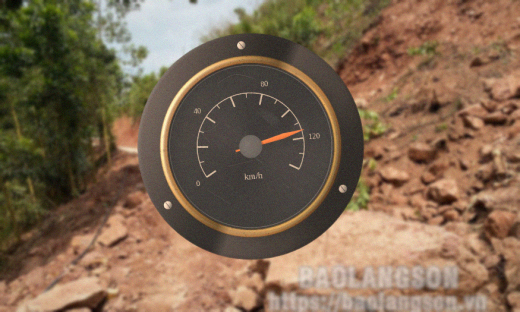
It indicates 115 km/h
